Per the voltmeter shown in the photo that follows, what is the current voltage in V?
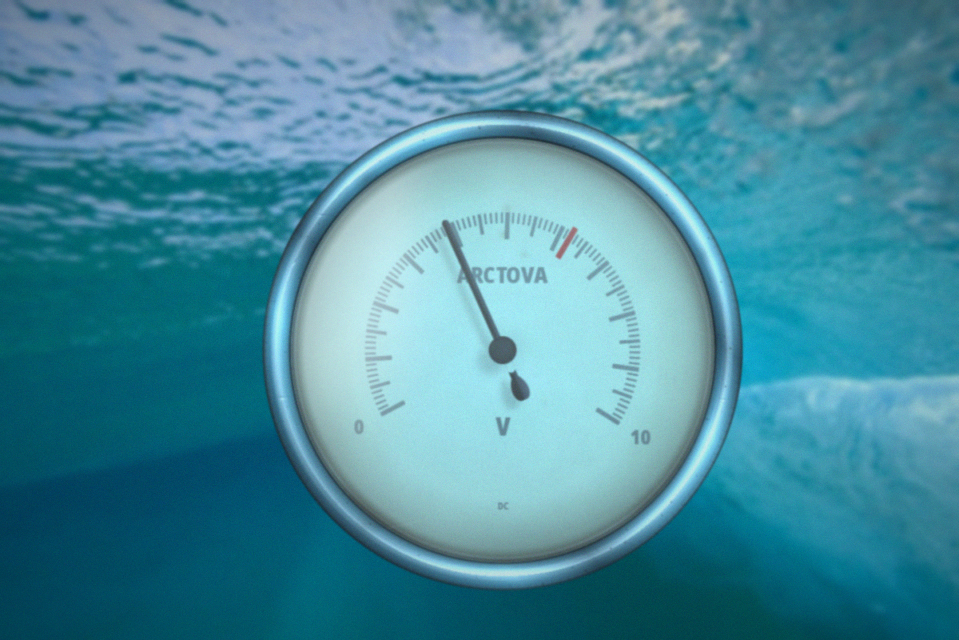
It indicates 3.9 V
